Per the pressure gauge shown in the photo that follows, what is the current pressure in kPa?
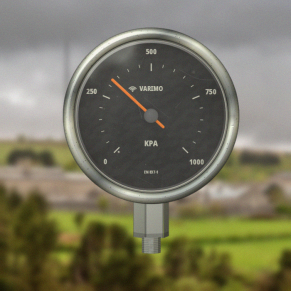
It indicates 325 kPa
